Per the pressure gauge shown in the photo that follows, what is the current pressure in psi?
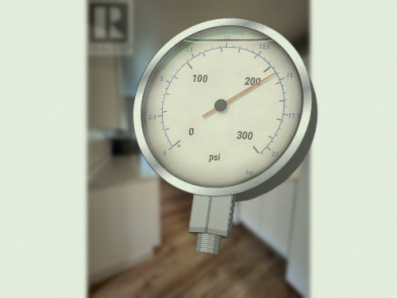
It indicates 210 psi
